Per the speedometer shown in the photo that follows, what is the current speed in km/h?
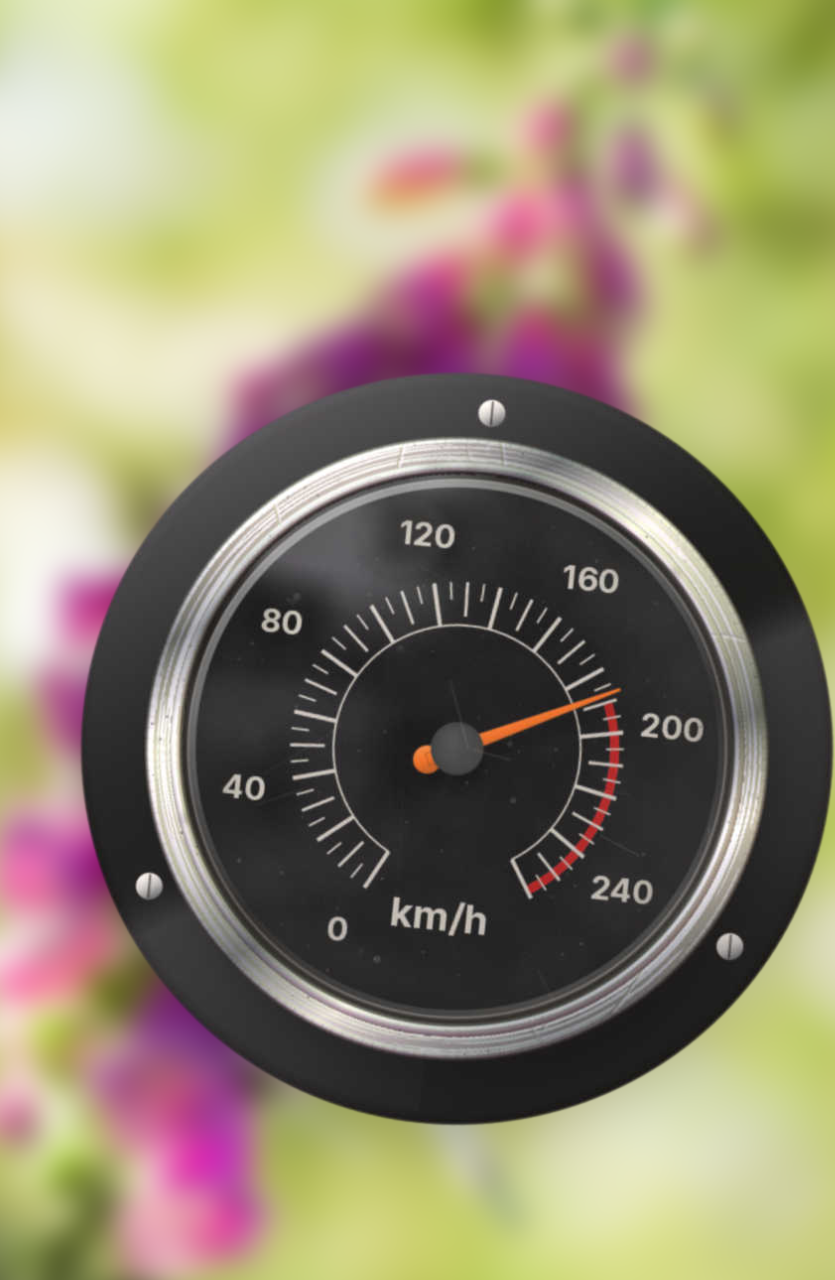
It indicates 187.5 km/h
